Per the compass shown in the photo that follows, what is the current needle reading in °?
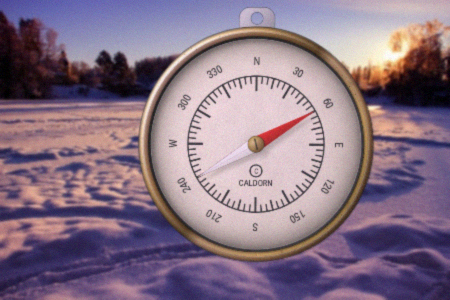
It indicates 60 °
